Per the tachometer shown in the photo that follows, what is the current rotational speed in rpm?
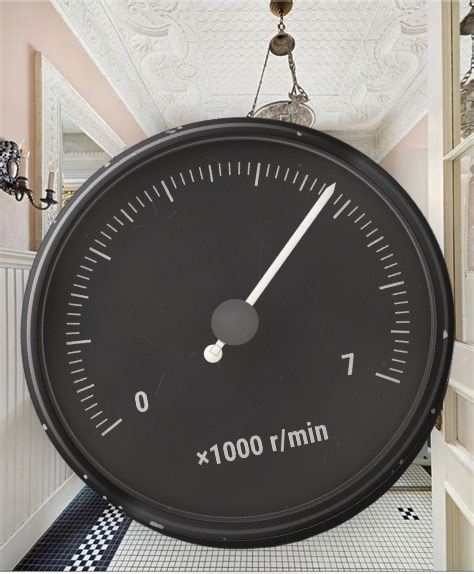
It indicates 4800 rpm
